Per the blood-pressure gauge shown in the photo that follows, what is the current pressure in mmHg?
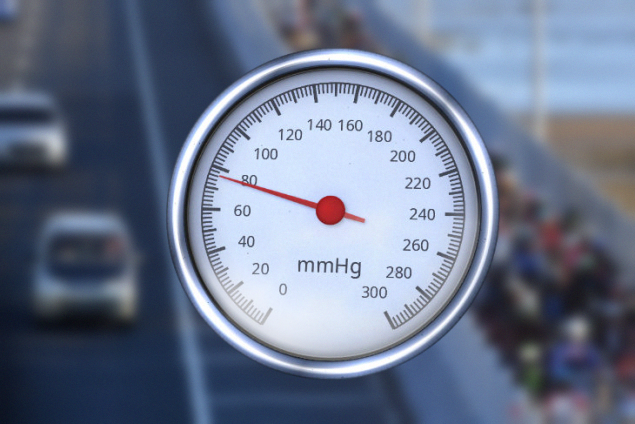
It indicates 76 mmHg
